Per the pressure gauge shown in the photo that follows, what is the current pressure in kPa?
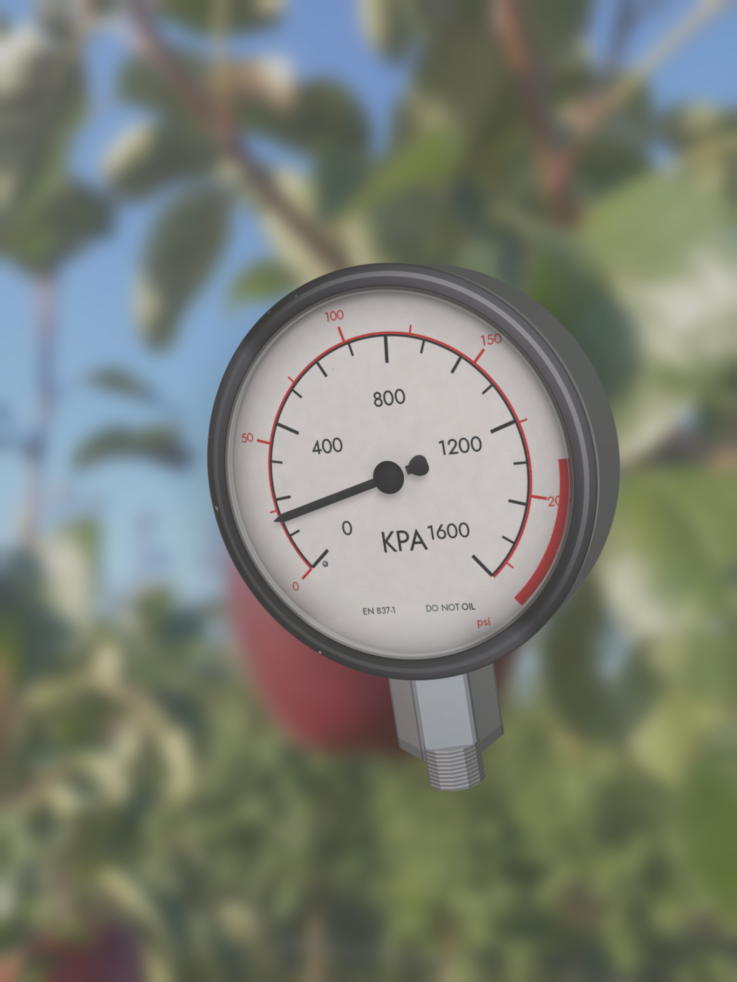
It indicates 150 kPa
